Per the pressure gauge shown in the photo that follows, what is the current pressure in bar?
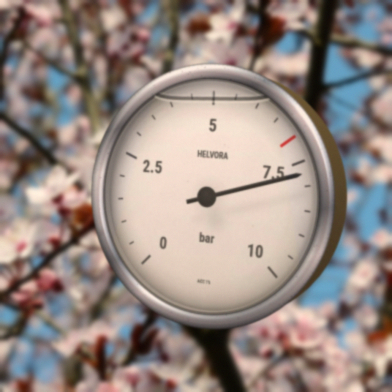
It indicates 7.75 bar
